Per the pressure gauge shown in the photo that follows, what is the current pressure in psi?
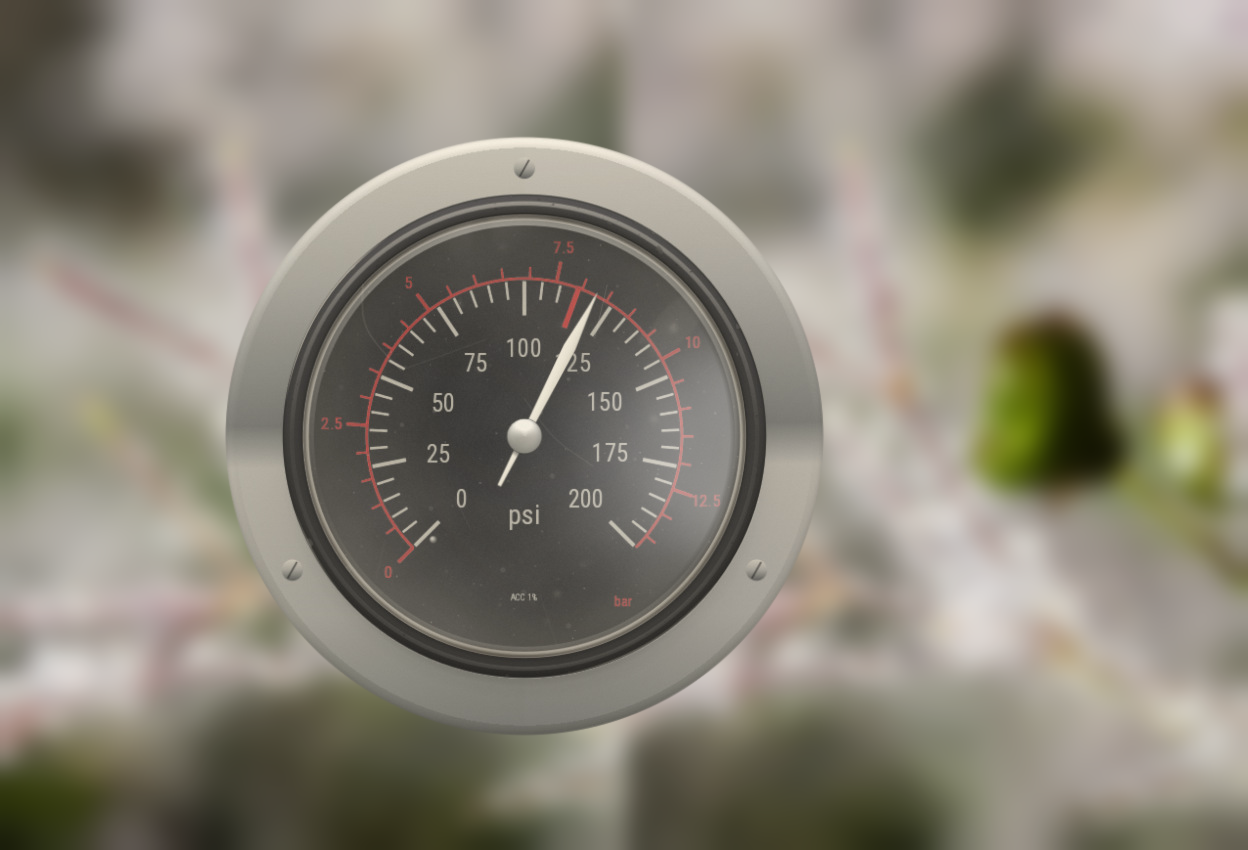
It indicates 120 psi
